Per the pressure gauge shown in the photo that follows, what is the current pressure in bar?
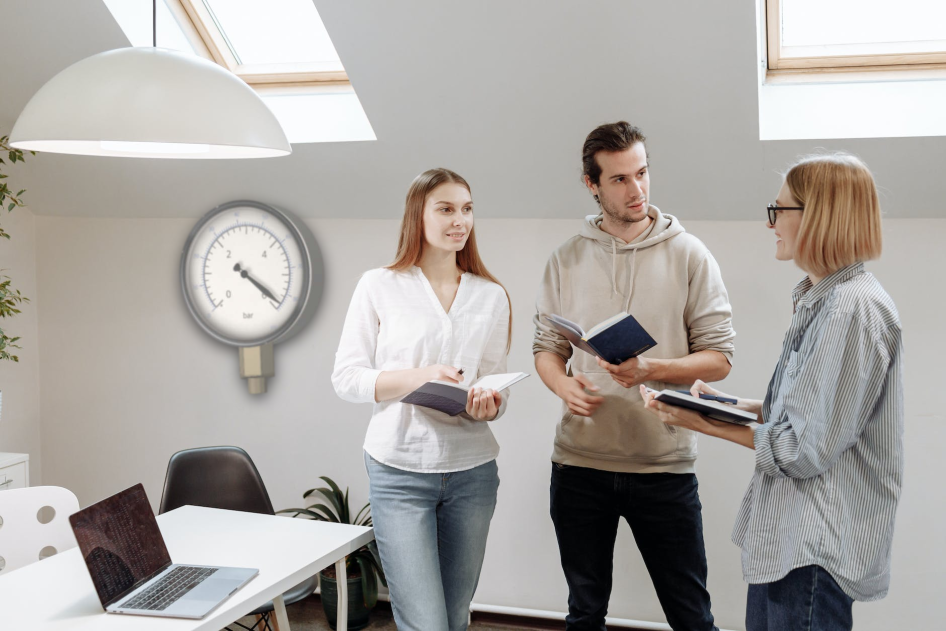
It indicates 5.8 bar
